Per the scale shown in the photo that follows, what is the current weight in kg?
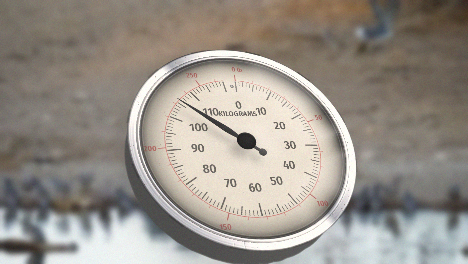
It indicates 105 kg
